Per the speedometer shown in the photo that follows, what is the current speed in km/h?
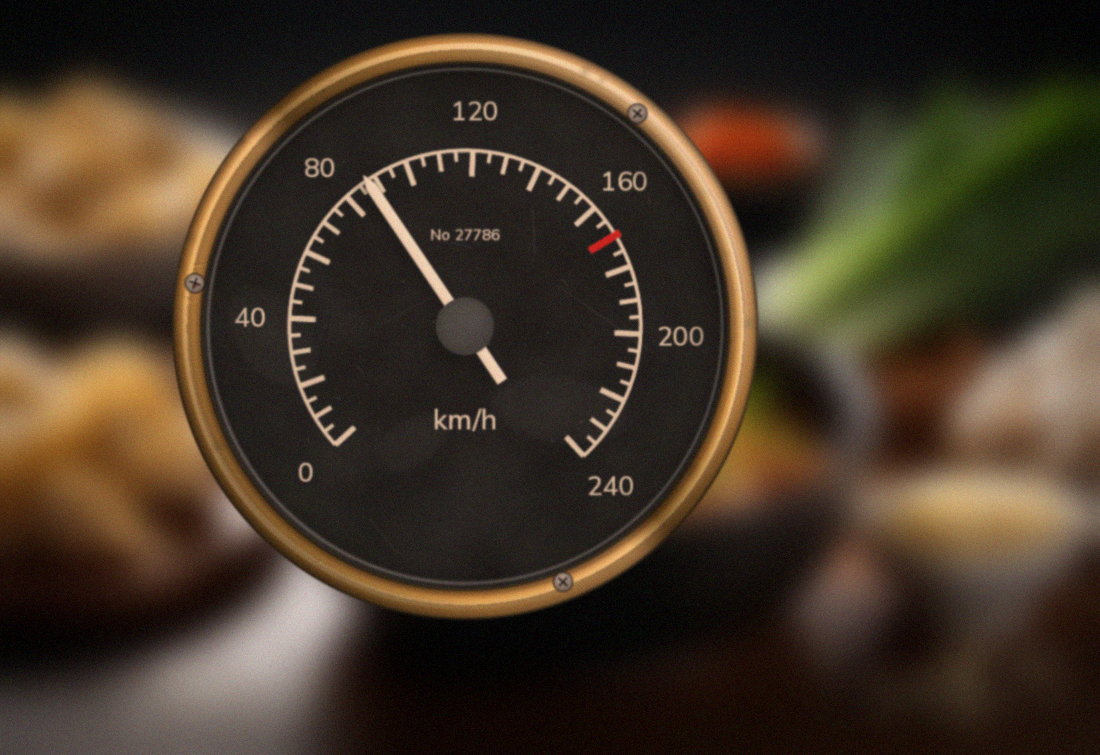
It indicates 87.5 km/h
